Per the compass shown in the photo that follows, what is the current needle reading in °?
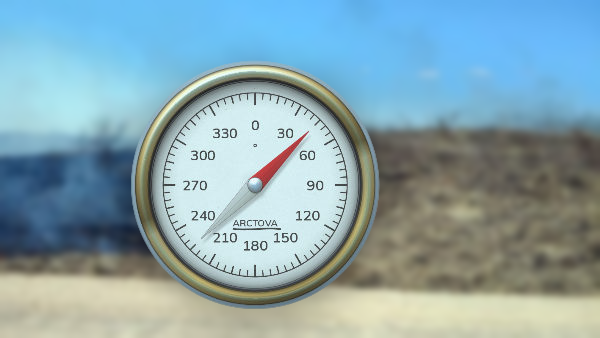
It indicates 45 °
